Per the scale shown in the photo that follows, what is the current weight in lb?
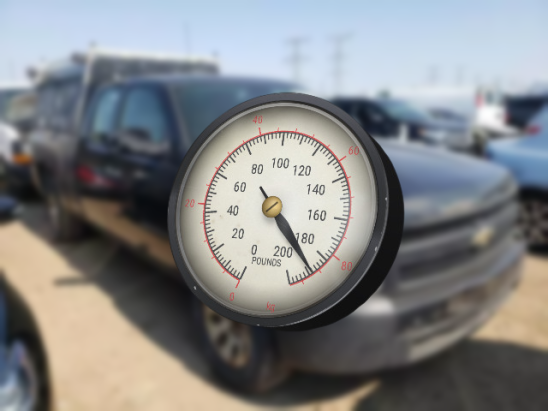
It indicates 188 lb
